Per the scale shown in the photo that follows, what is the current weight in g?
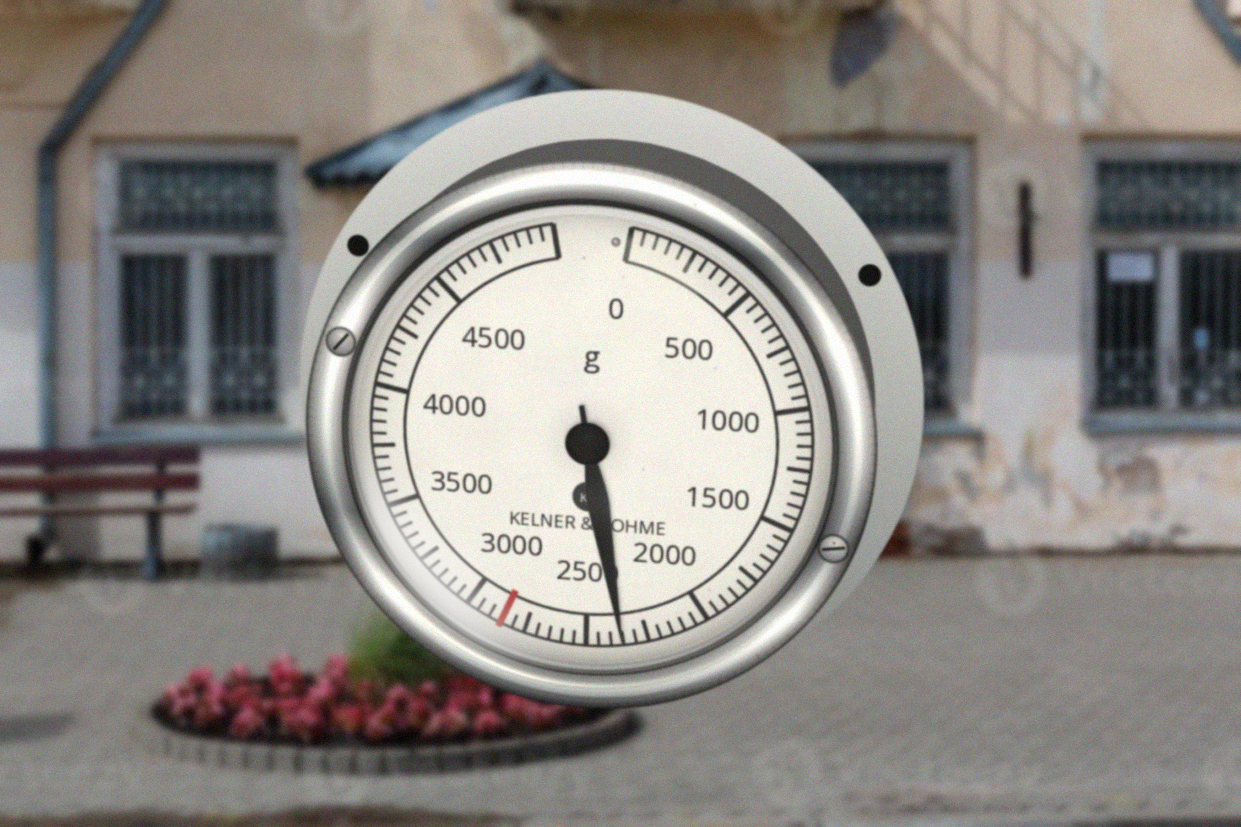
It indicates 2350 g
